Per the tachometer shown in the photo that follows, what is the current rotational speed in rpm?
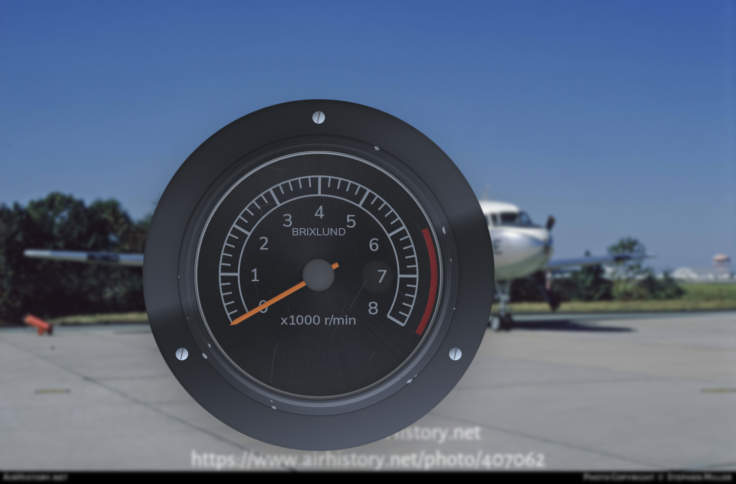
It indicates 0 rpm
